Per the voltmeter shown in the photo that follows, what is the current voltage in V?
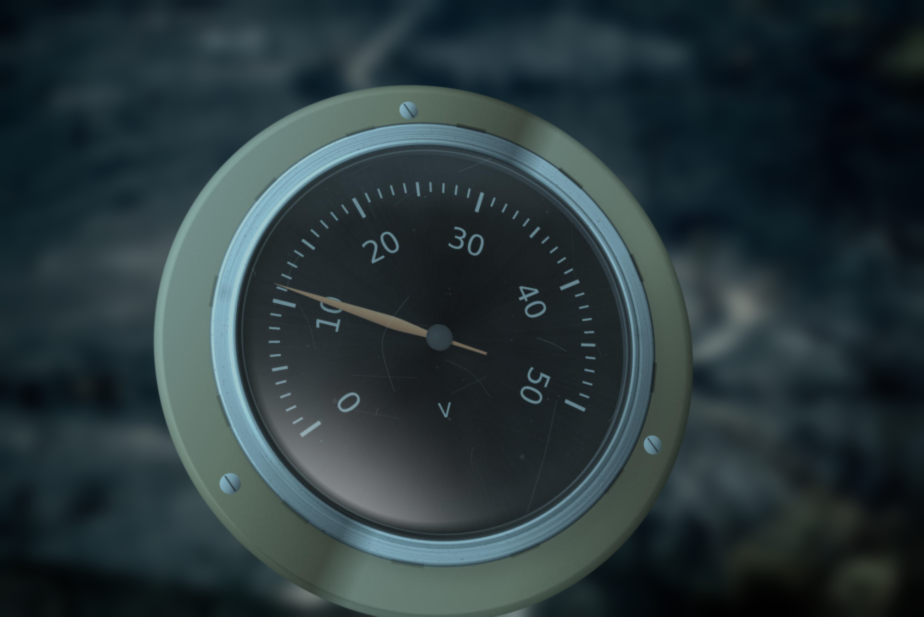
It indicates 11 V
